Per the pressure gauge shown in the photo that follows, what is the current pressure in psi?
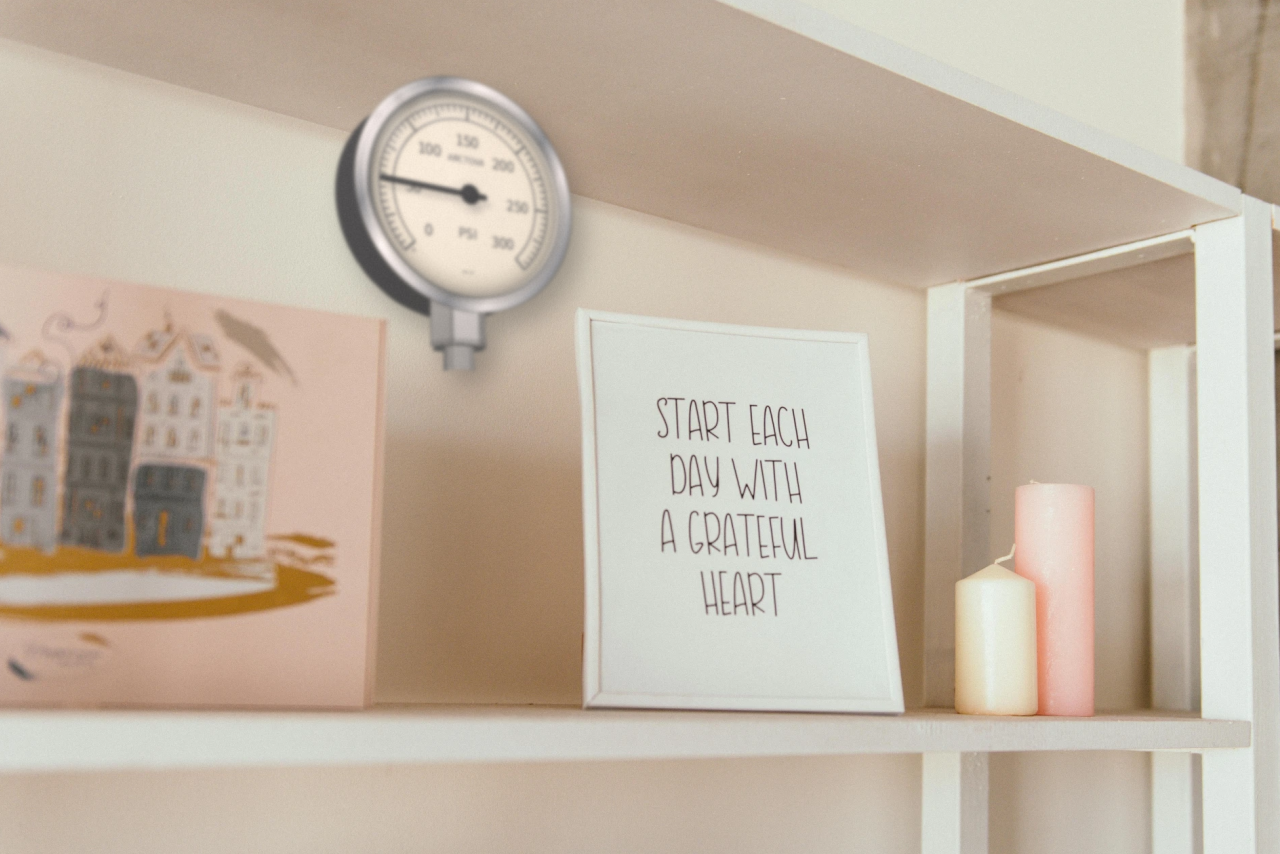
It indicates 50 psi
